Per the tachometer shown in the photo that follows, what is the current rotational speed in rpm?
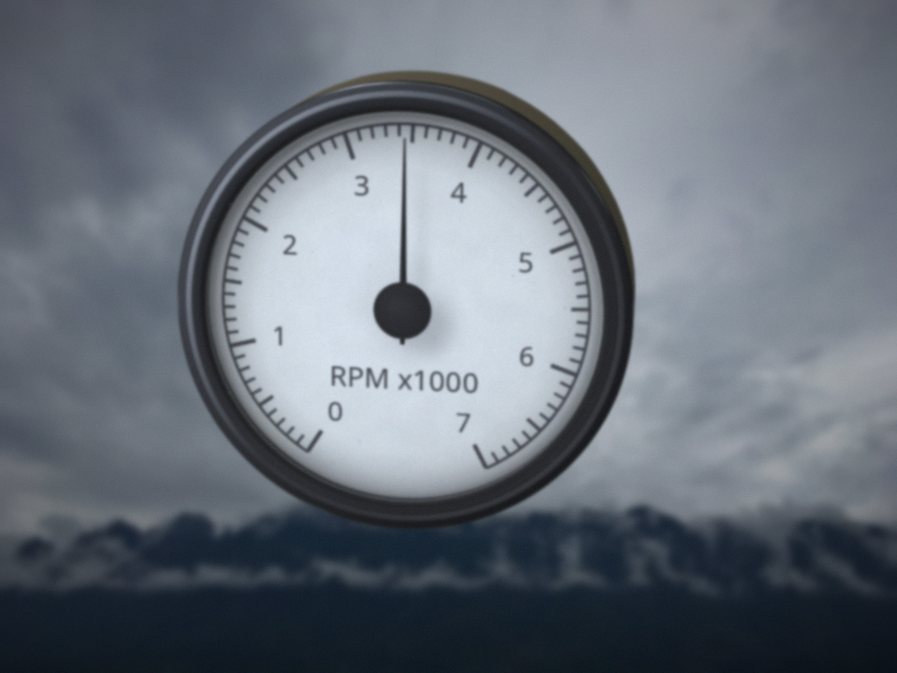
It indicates 3450 rpm
